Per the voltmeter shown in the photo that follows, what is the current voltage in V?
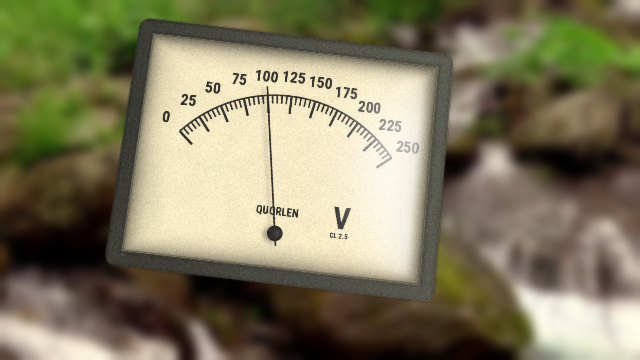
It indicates 100 V
